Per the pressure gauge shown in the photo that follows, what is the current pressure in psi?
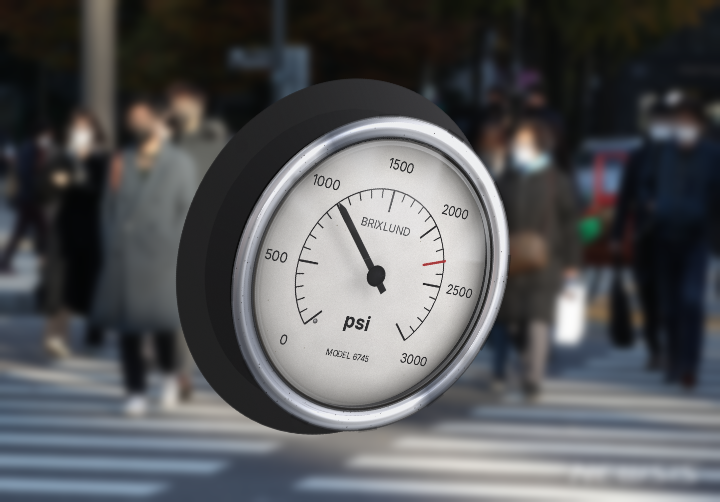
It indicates 1000 psi
